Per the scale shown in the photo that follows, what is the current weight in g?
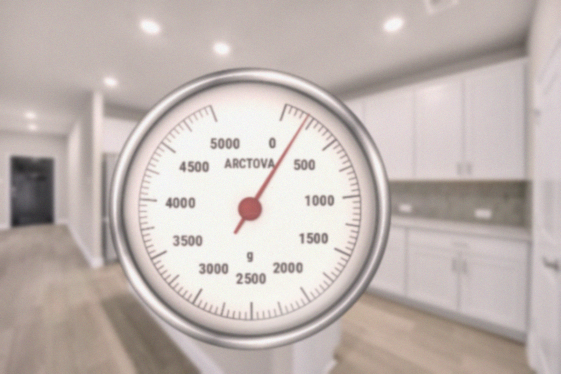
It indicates 200 g
